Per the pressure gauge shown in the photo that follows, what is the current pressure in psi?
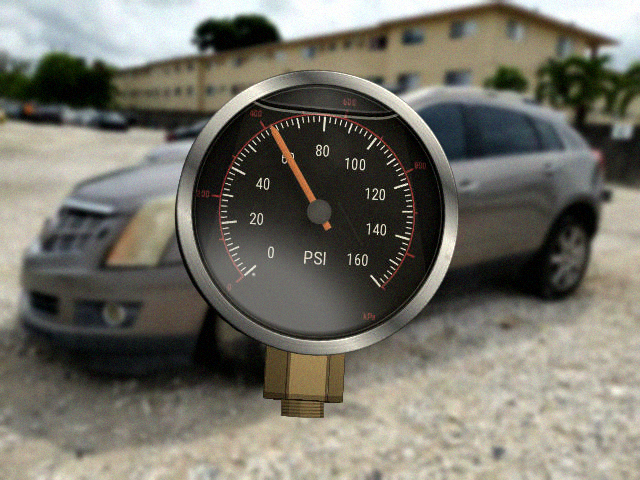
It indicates 60 psi
